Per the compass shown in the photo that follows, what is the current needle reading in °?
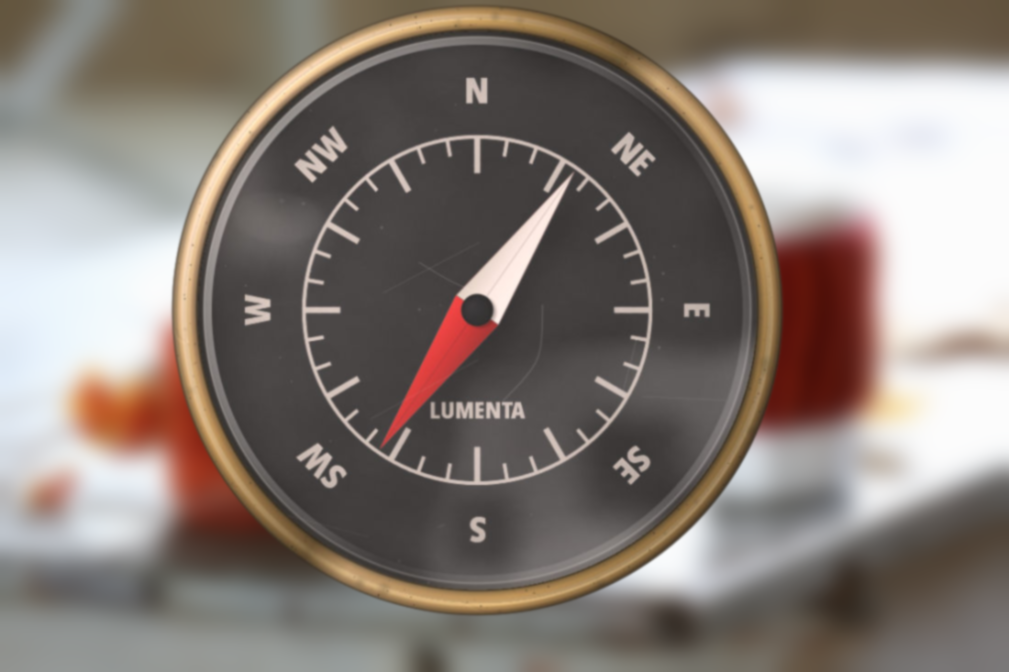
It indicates 215 °
